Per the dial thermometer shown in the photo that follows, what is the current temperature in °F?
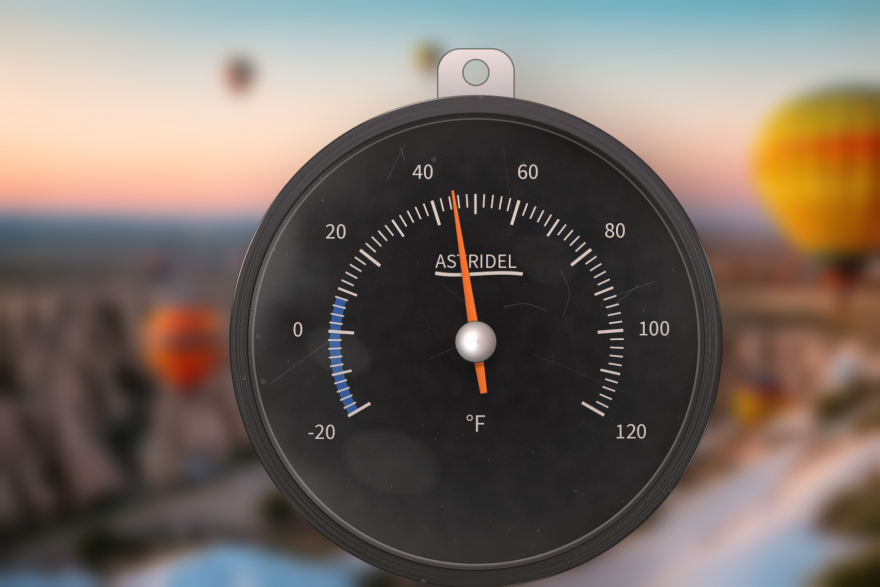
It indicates 45 °F
